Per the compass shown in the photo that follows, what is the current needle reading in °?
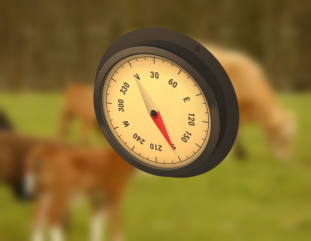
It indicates 180 °
